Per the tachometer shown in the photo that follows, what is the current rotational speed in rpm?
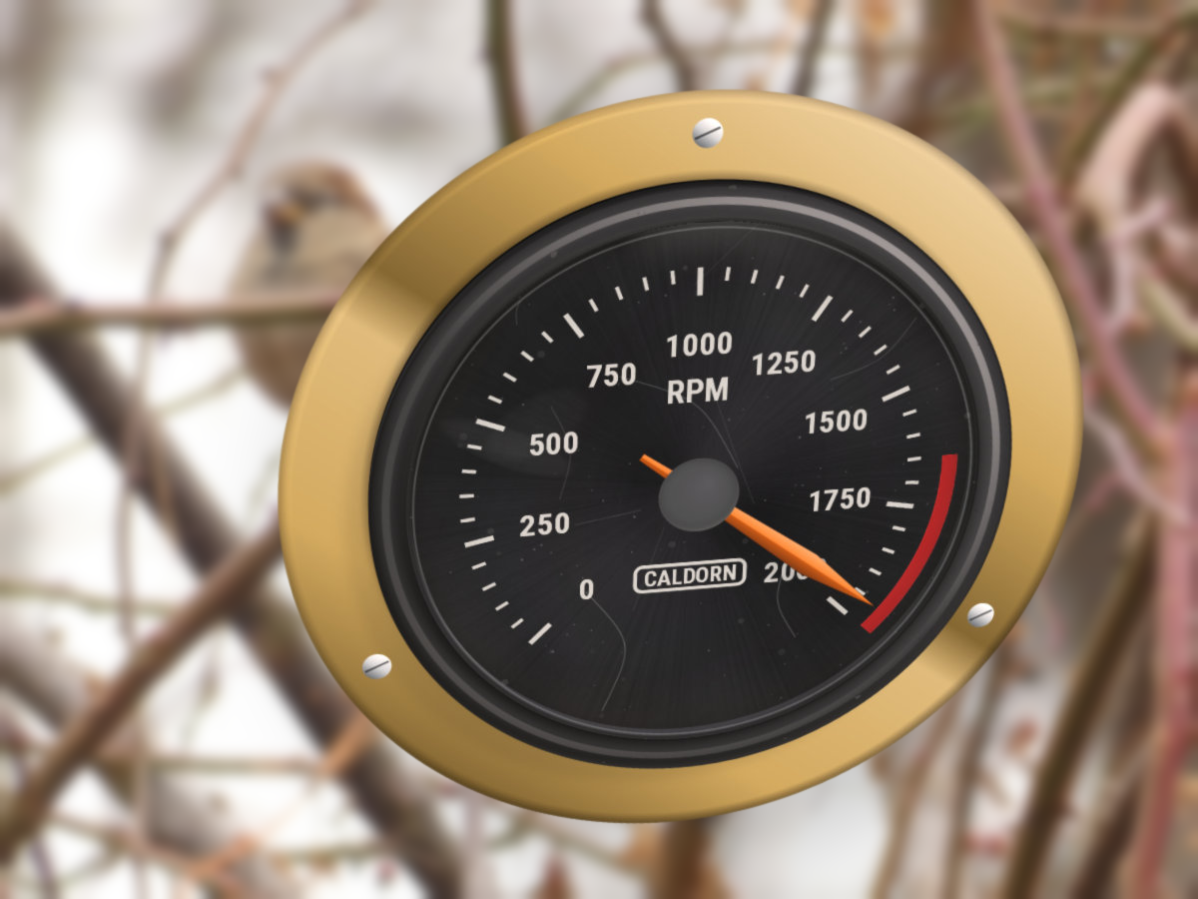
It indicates 1950 rpm
